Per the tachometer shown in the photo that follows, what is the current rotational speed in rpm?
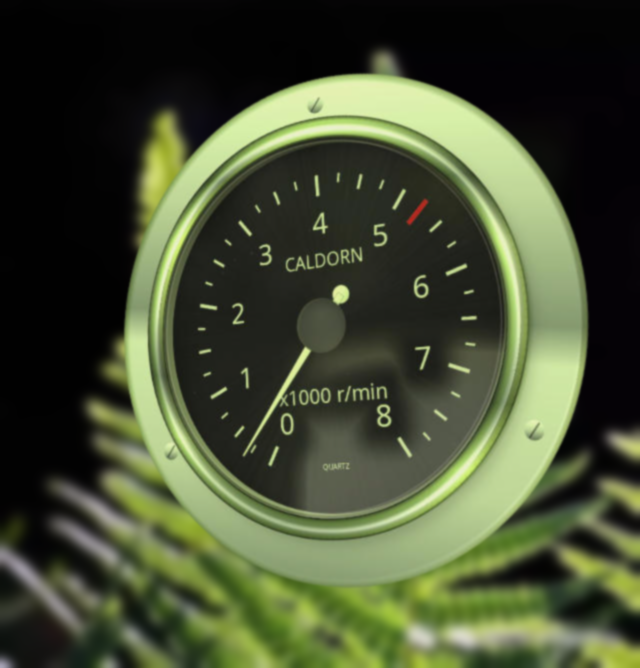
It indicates 250 rpm
